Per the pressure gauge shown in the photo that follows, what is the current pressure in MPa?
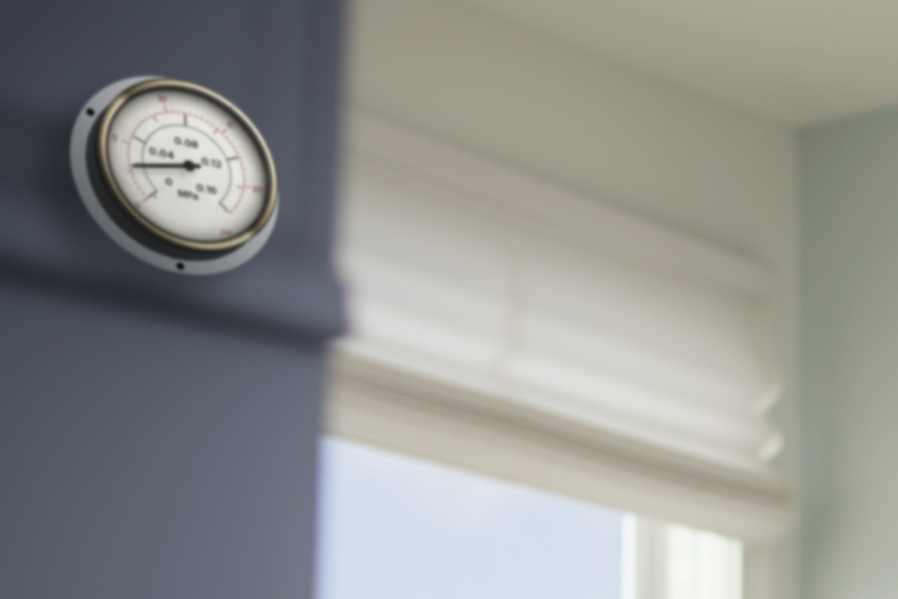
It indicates 0.02 MPa
